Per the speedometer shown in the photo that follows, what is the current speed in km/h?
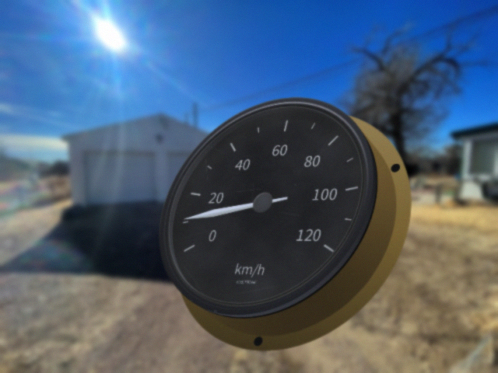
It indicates 10 km/h
